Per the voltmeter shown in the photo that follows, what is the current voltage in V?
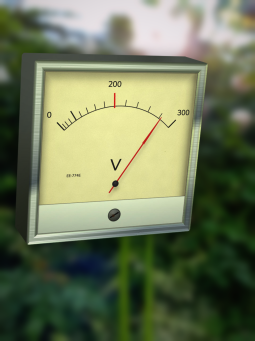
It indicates 280 V
